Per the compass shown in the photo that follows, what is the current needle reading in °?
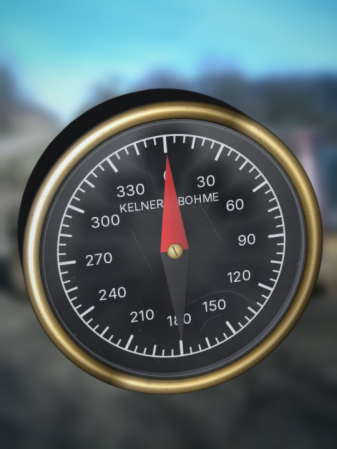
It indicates 0 °
